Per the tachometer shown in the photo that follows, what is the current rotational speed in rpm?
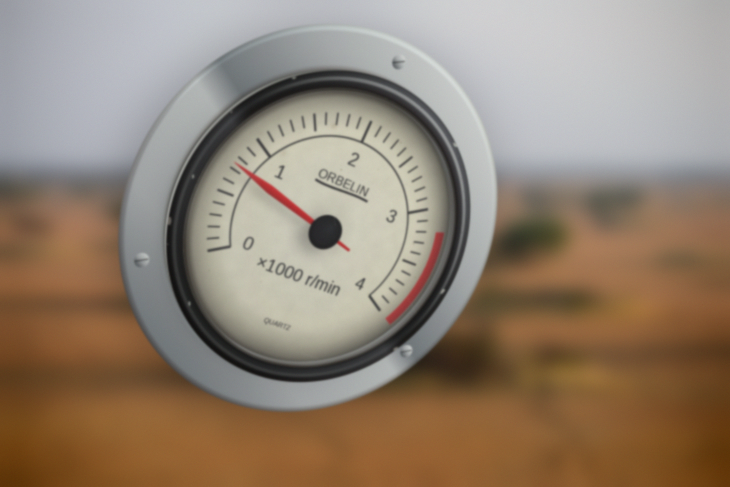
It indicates 750 rpm
